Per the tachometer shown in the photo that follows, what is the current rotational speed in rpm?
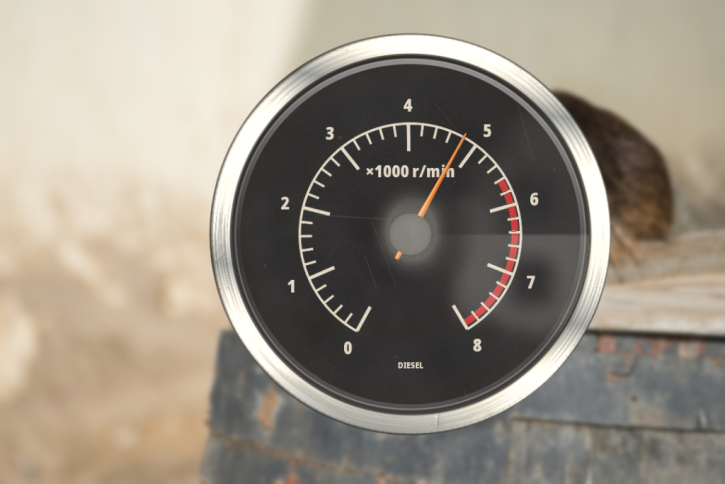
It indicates 4800 rpm
